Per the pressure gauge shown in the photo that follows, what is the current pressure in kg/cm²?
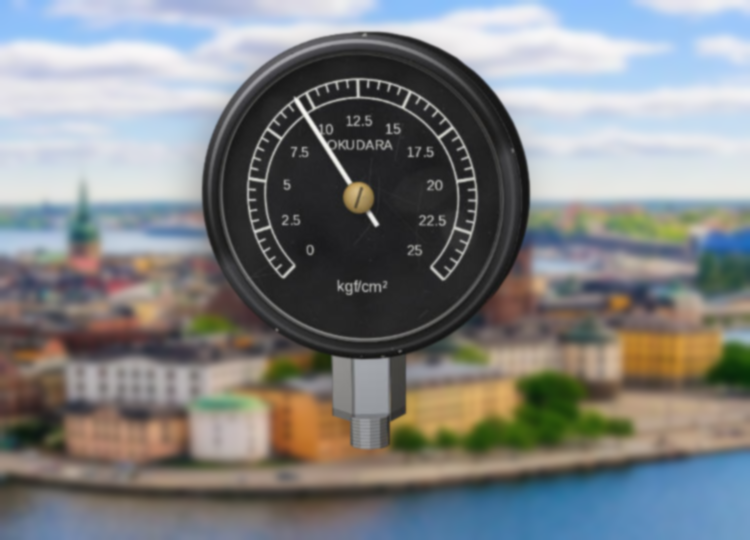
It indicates 9.5 kg/cm²
